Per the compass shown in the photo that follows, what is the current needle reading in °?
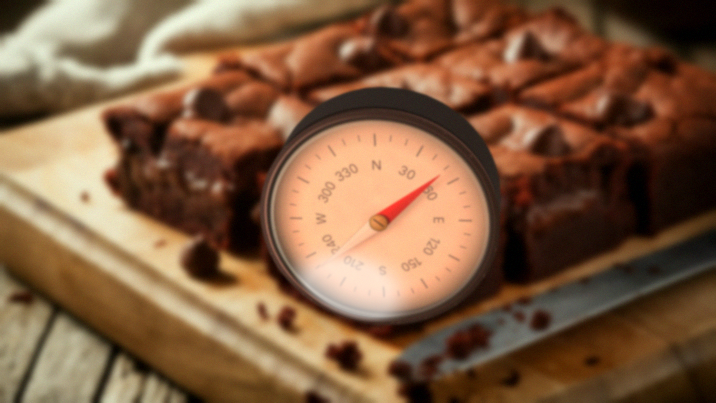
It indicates 50 °
